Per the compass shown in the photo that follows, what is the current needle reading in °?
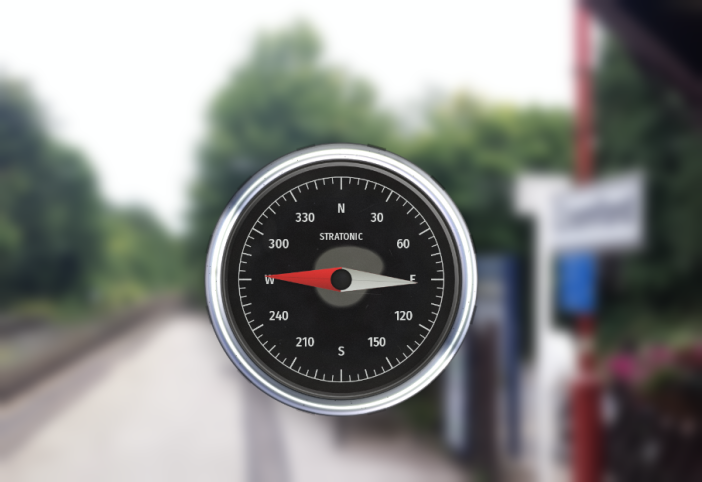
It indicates 272.5 °
